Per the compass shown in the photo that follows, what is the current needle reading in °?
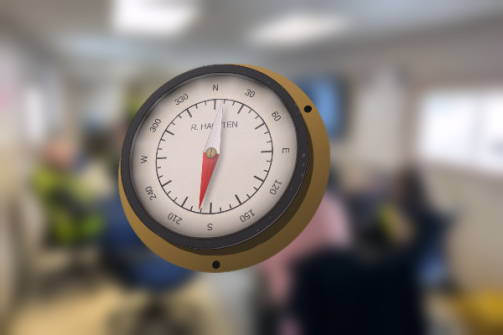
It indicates 190 °
